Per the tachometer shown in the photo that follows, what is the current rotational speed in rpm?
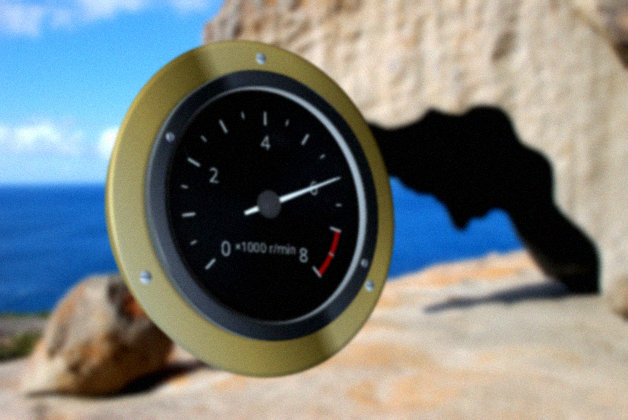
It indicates 6000 rpm
